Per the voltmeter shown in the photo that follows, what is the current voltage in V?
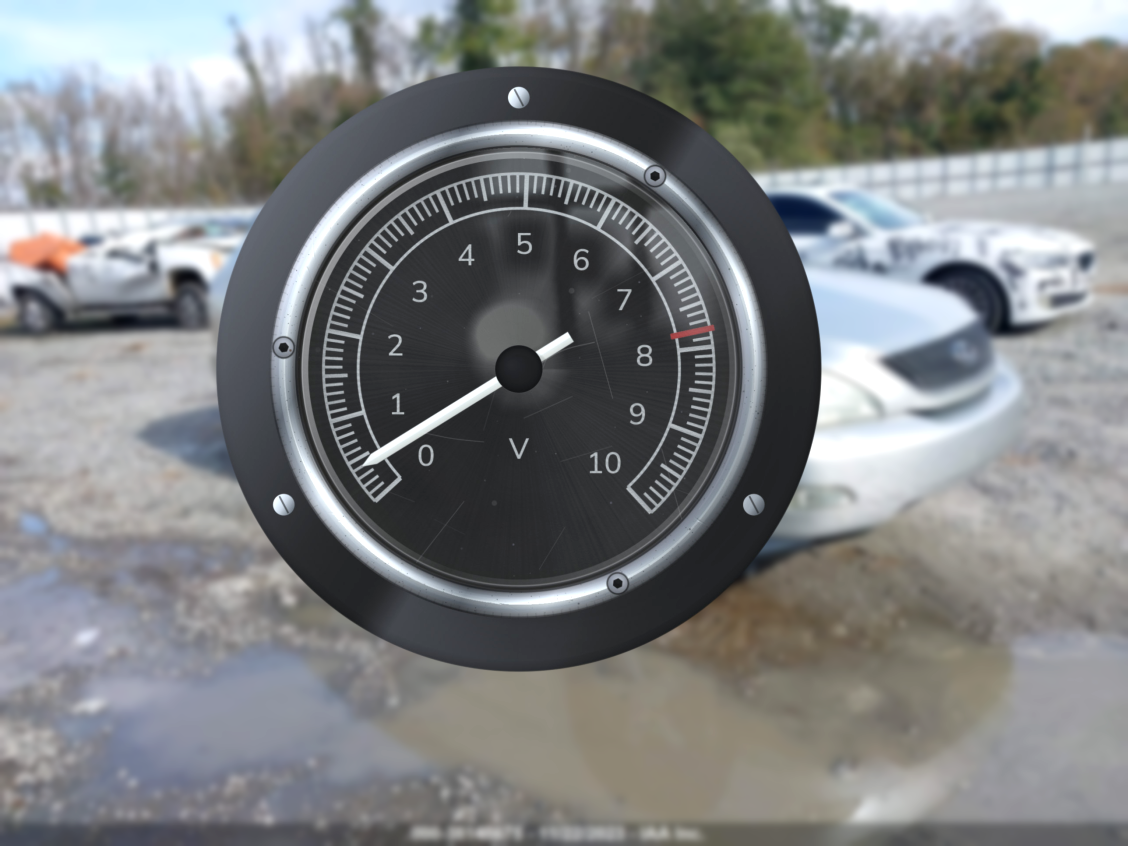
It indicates 0.4 V
